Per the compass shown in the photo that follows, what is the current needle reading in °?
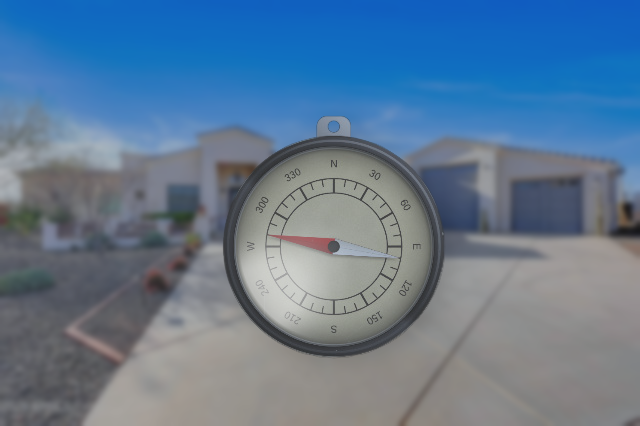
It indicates 280 °
